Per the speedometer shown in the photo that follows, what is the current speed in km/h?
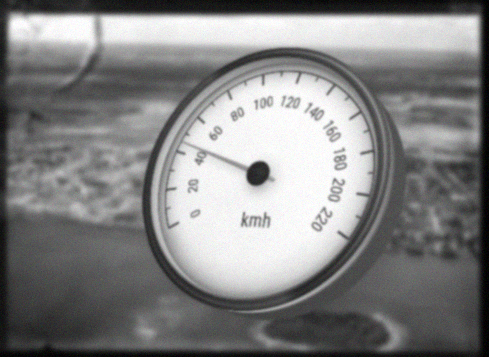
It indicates 45 km/h
